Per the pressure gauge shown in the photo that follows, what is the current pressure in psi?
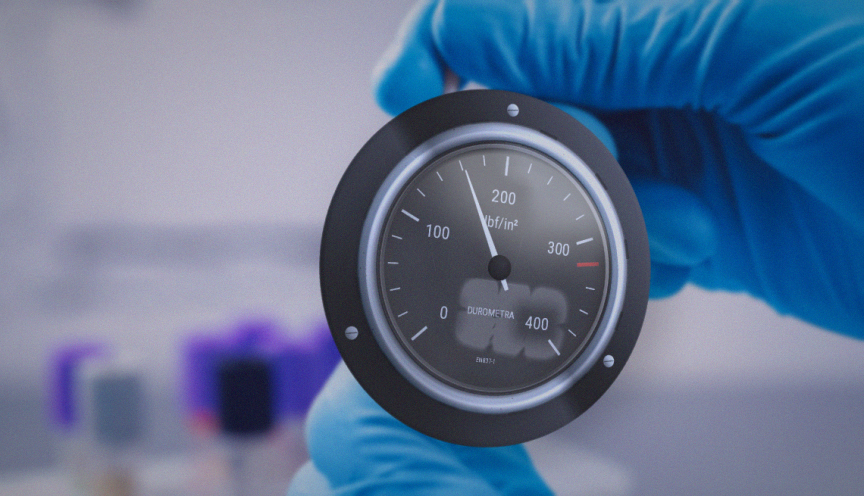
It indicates 160 psi
